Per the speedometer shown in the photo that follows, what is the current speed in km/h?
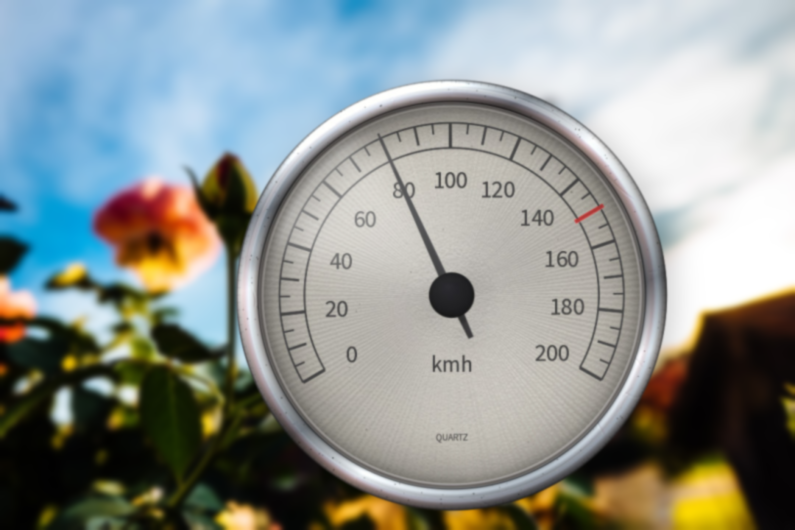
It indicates 80 km/h
